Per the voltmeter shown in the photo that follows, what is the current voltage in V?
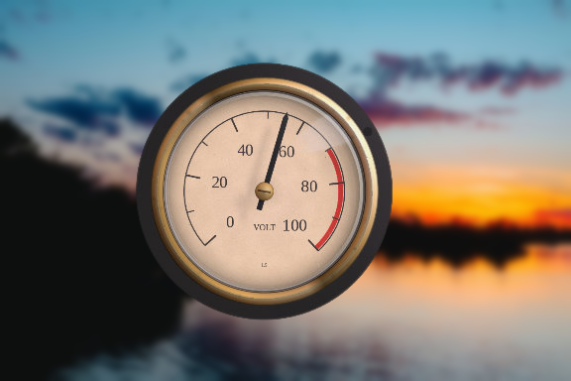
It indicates 55 V
